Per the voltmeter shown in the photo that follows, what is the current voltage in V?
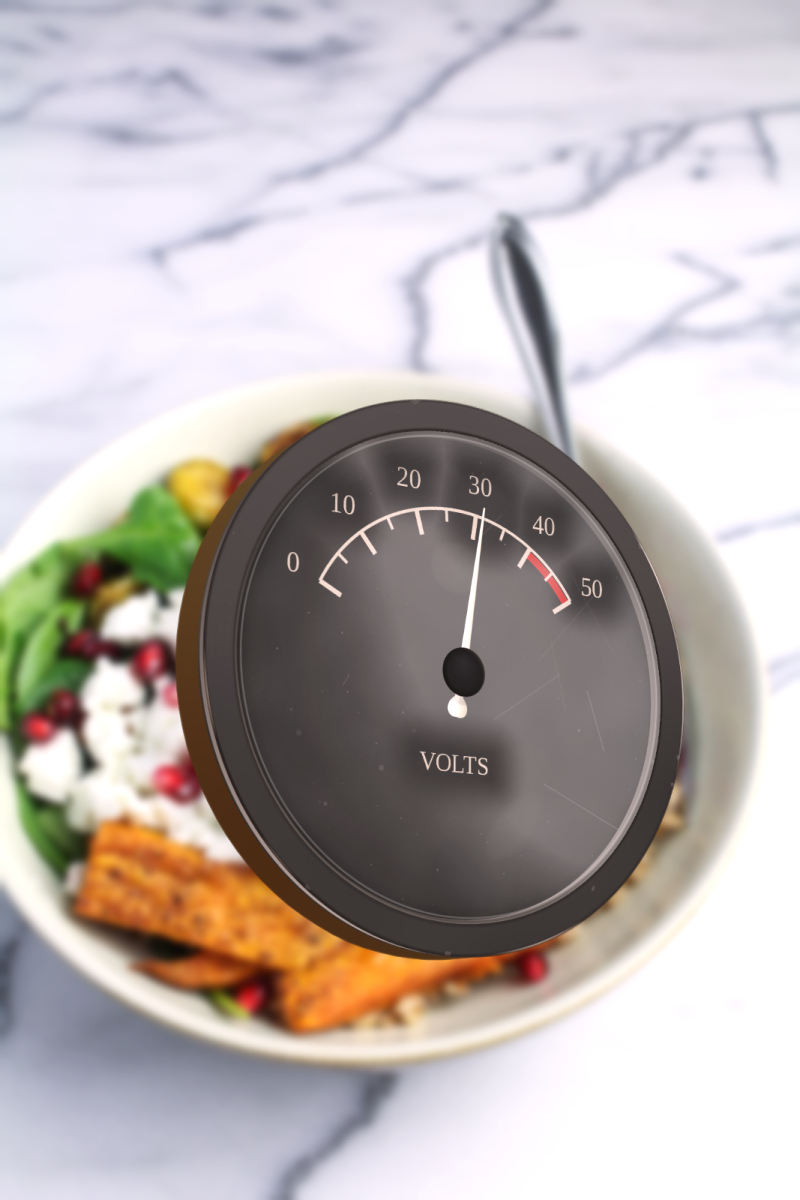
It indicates 30 V
